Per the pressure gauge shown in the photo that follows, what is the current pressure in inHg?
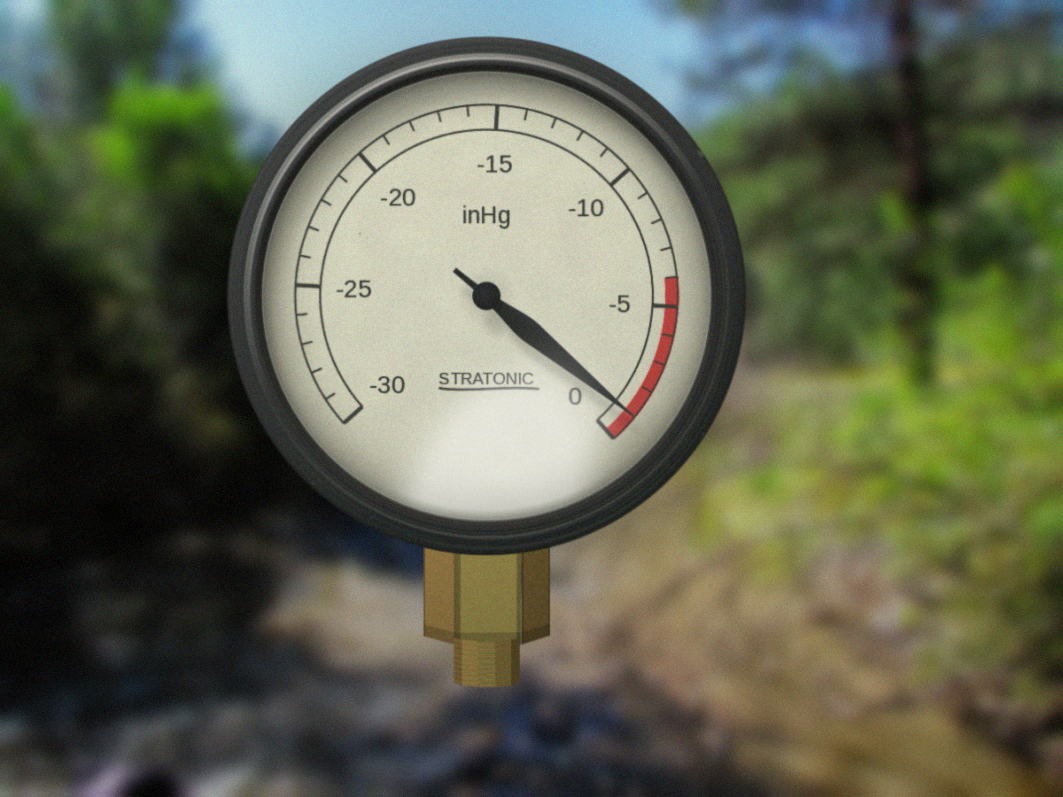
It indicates -1 inHg
